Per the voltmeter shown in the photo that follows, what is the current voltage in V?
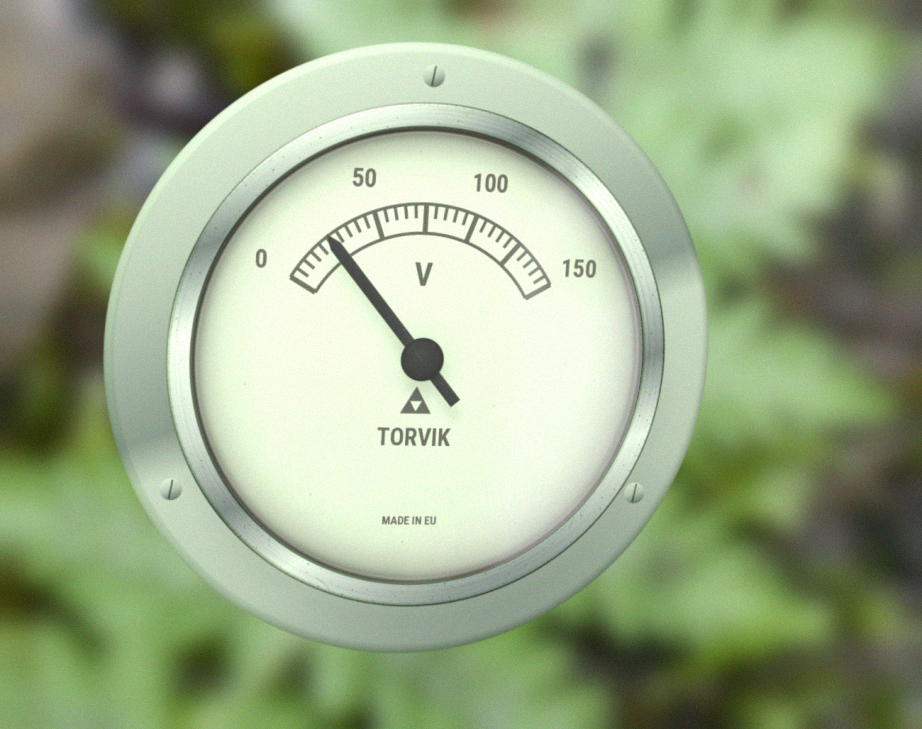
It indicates 25 V
